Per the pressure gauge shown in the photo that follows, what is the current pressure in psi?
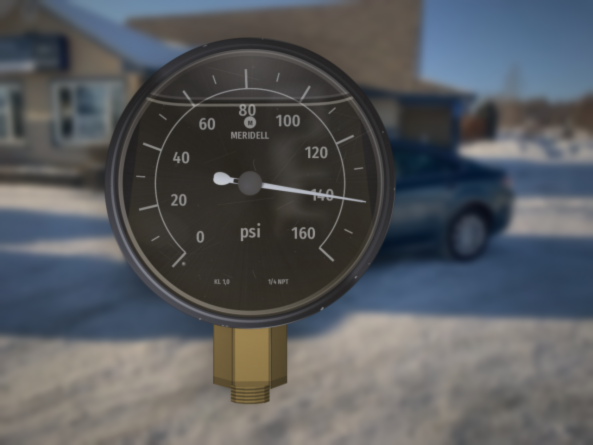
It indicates 140 psi
